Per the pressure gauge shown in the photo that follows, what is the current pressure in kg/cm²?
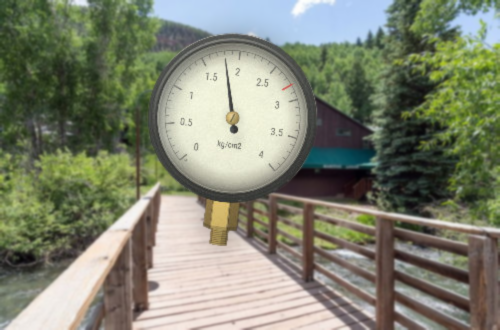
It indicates 1.8 kg/cm²
